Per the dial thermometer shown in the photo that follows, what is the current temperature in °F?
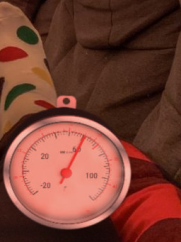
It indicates 60 °F
